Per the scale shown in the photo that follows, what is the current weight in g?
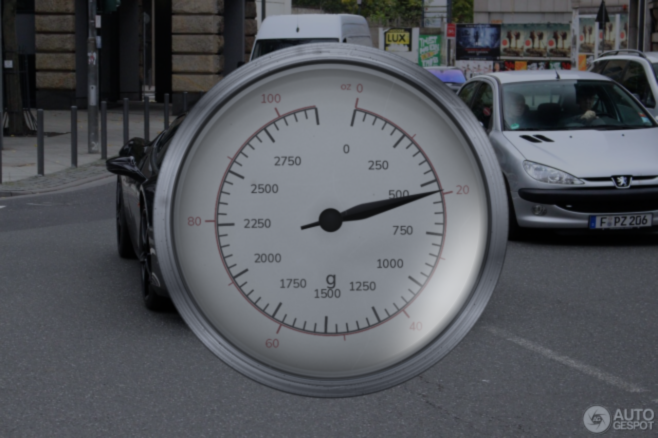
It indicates 550 g
